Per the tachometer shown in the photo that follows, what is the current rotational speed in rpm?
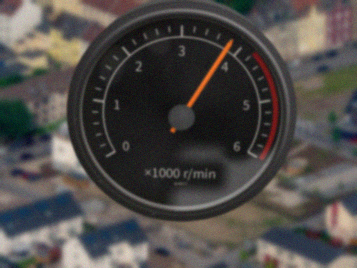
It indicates 3800 rpm
